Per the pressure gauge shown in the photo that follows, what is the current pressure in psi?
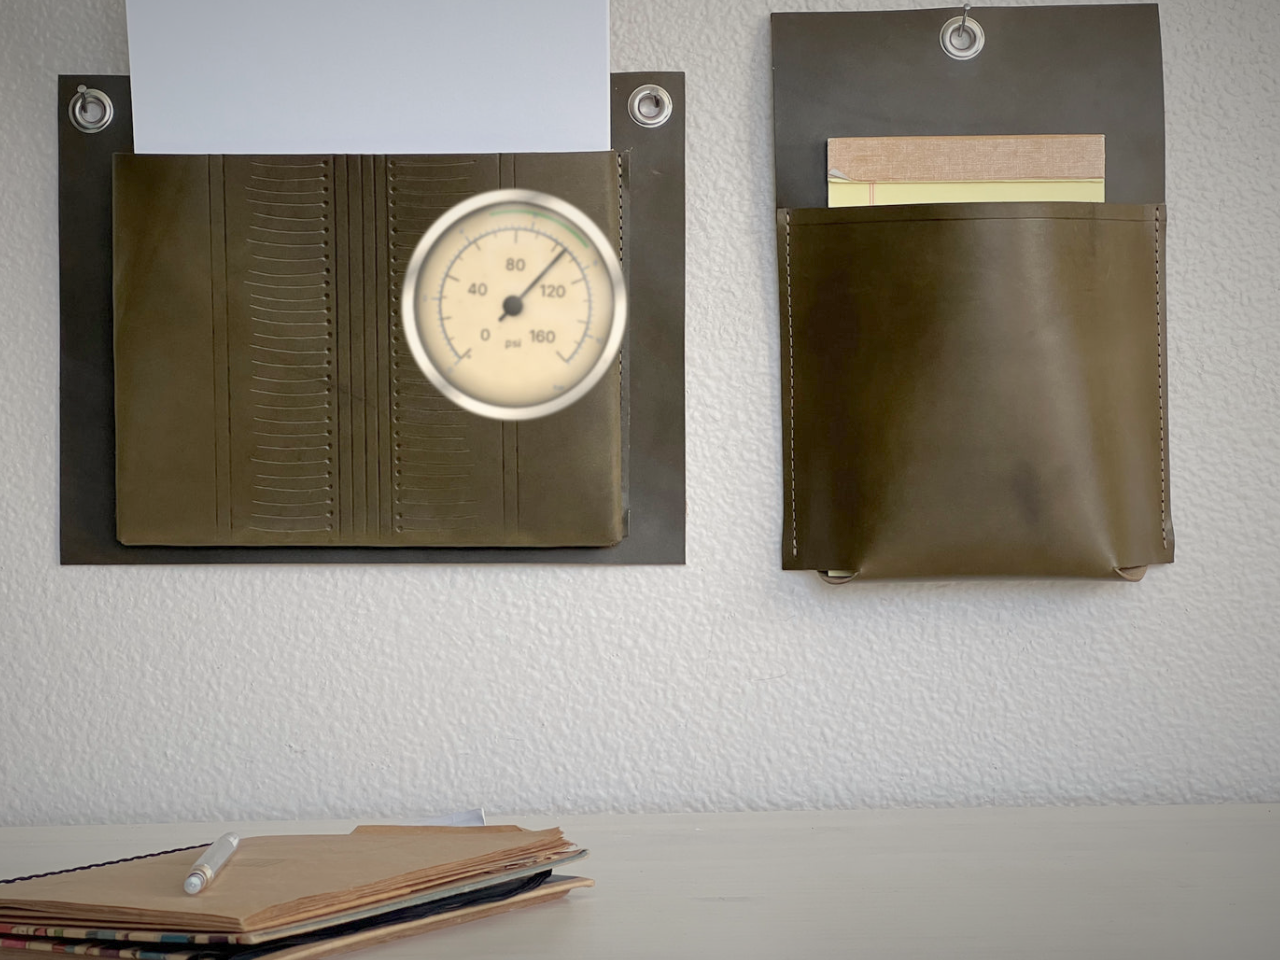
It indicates 105 psi
